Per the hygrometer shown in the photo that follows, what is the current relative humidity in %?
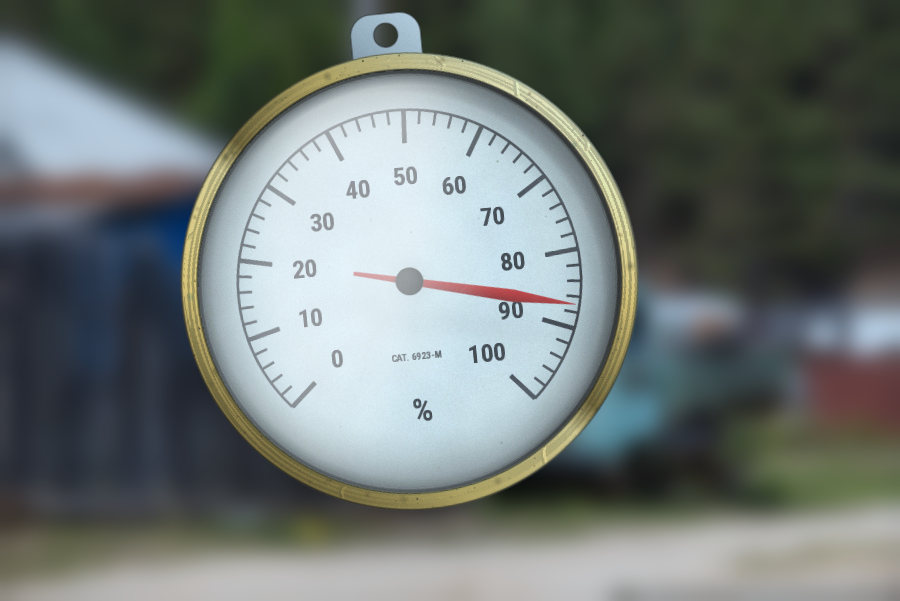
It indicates 87 %
